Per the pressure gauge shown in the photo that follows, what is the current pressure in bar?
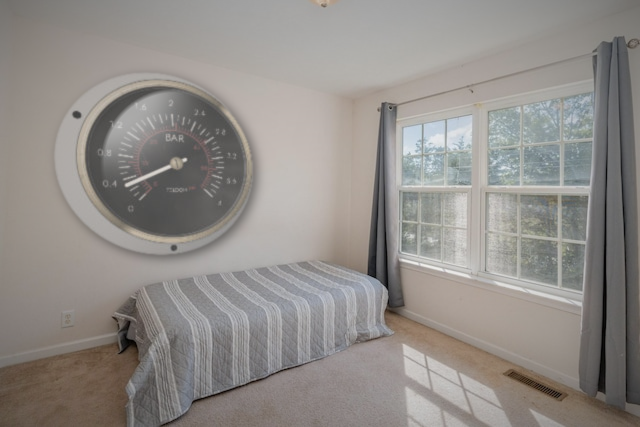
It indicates 0.3 bar
